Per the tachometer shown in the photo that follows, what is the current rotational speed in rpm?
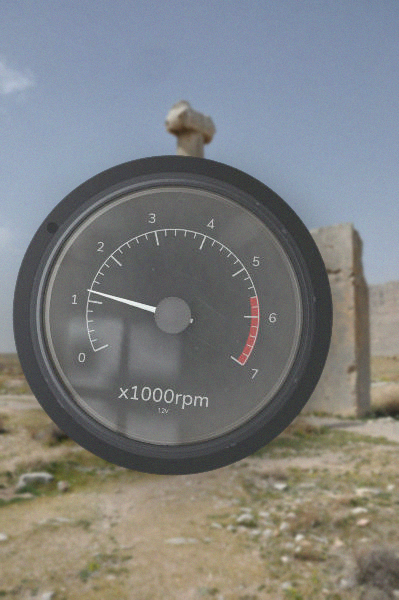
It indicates 1200 rpm
